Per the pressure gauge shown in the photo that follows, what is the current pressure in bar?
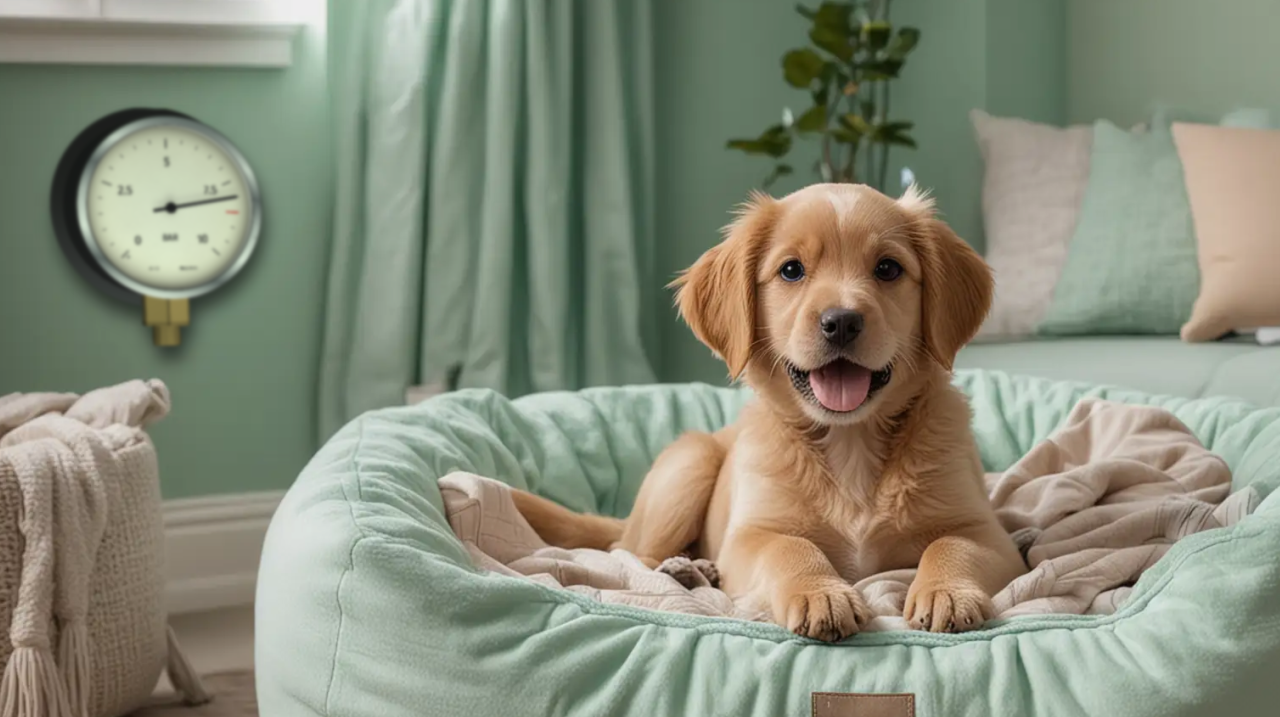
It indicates 8 bar
